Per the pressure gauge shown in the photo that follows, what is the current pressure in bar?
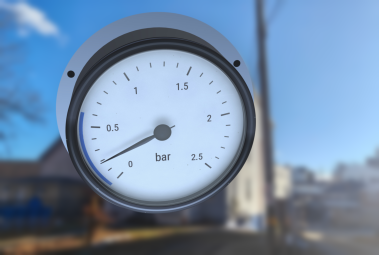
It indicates 0.2 bar
